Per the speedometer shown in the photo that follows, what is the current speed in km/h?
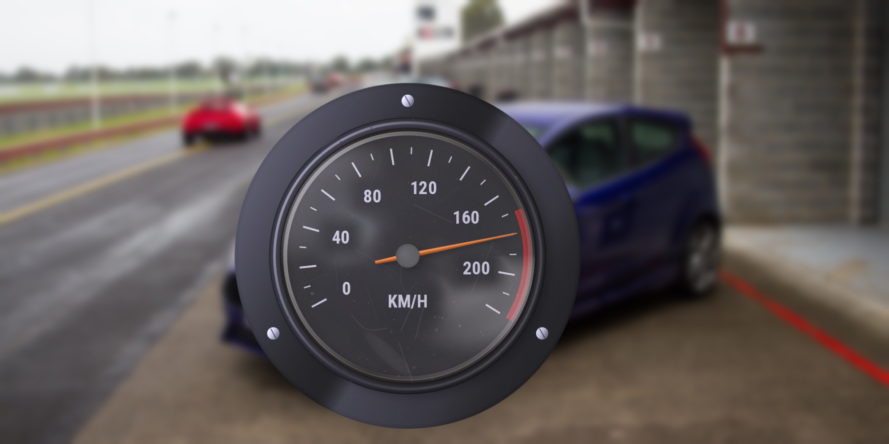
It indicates 180 km/h
